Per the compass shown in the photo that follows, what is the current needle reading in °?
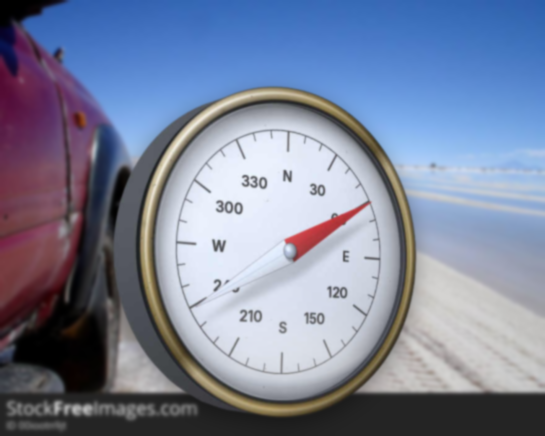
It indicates 60 °
